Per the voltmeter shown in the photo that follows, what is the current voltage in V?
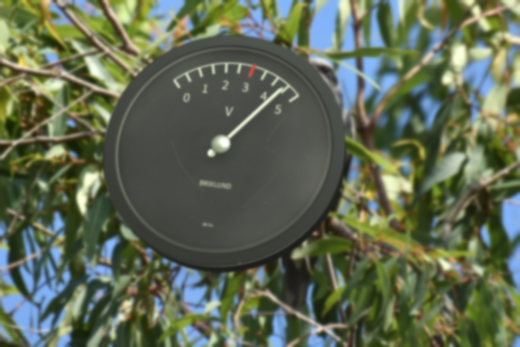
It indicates 4.5 V
